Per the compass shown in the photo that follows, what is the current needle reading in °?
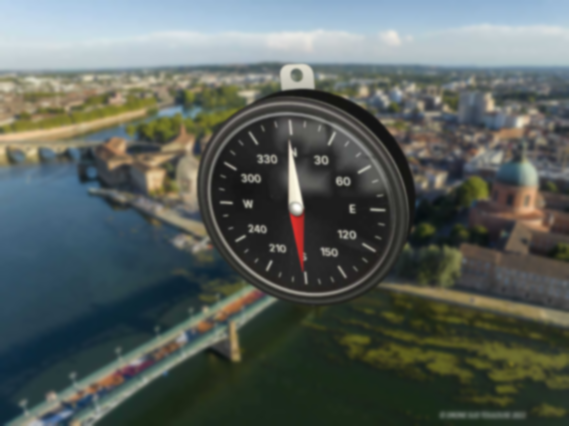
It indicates 180 °
